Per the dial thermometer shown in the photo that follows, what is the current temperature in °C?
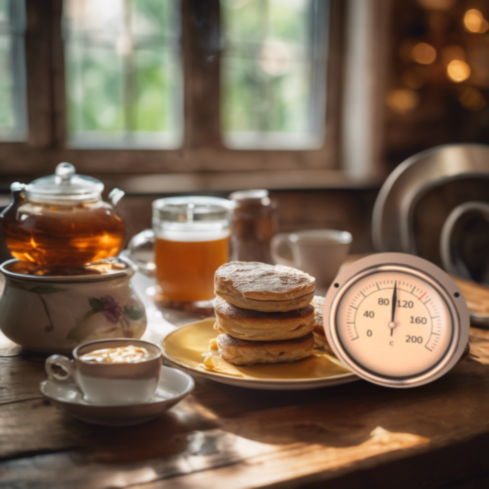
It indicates 100 °C
